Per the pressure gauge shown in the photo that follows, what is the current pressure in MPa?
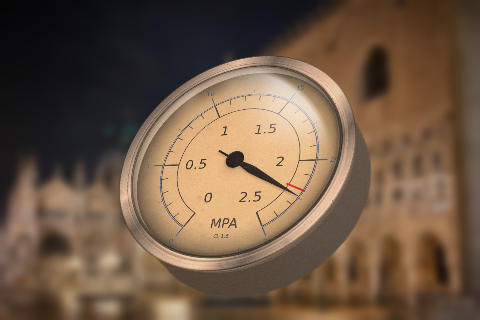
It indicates 2.25 MPa
